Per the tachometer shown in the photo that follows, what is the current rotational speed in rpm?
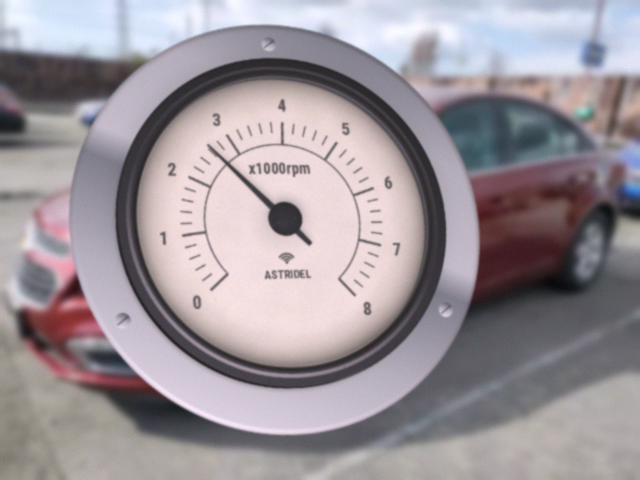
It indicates 2600 rpm
